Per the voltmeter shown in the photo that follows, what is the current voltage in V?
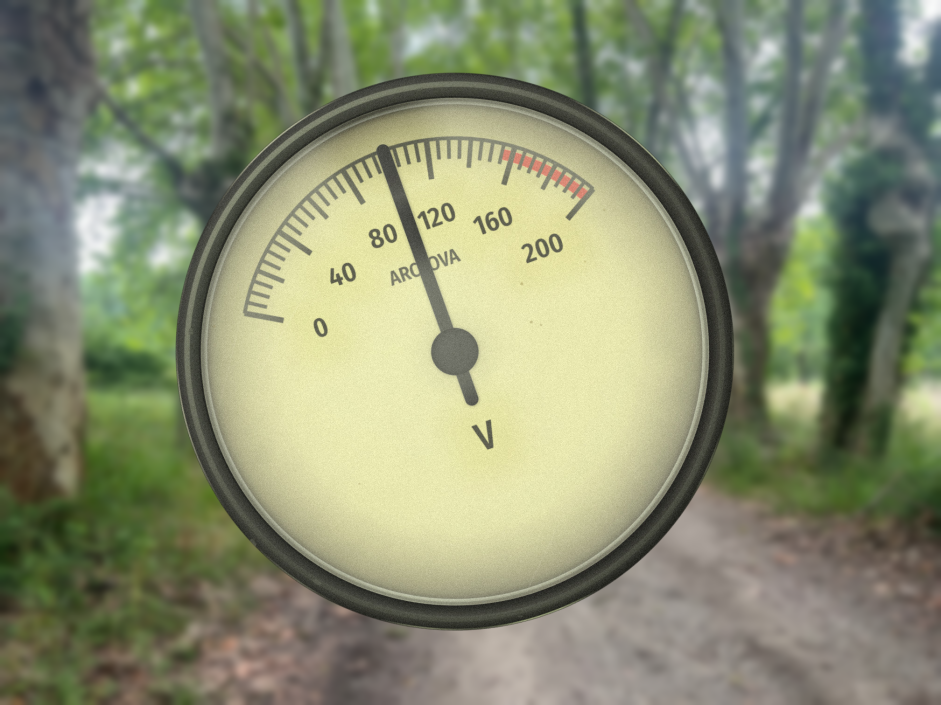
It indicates 100 V
